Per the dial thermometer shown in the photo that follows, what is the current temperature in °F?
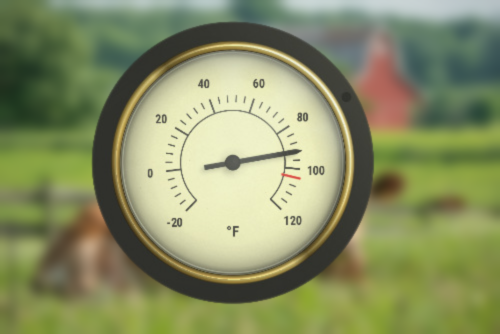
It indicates 92 °F
